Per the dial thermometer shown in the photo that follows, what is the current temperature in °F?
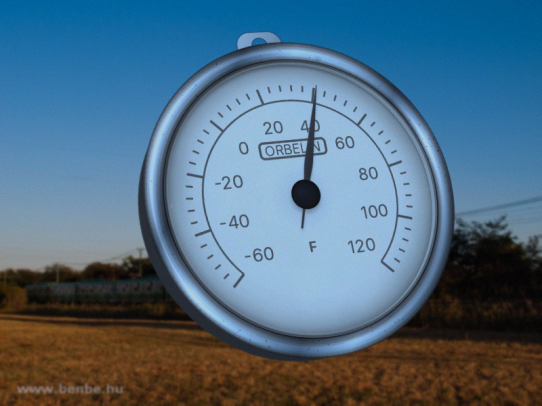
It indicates 40 °F
